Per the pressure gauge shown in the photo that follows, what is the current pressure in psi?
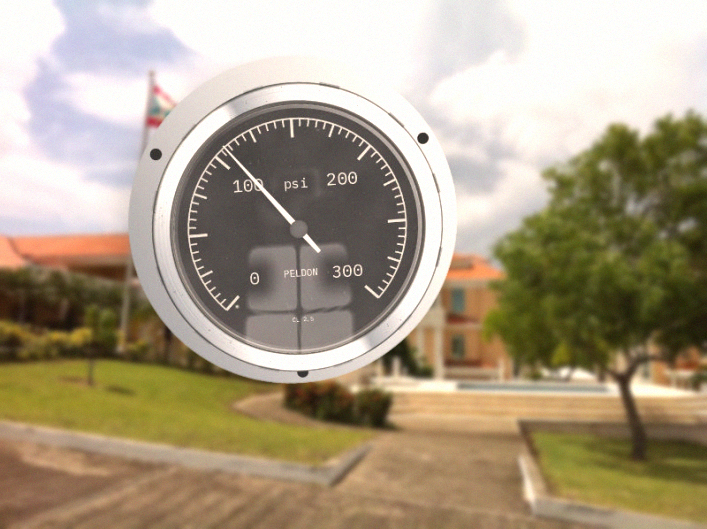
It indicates 107.5 psi
